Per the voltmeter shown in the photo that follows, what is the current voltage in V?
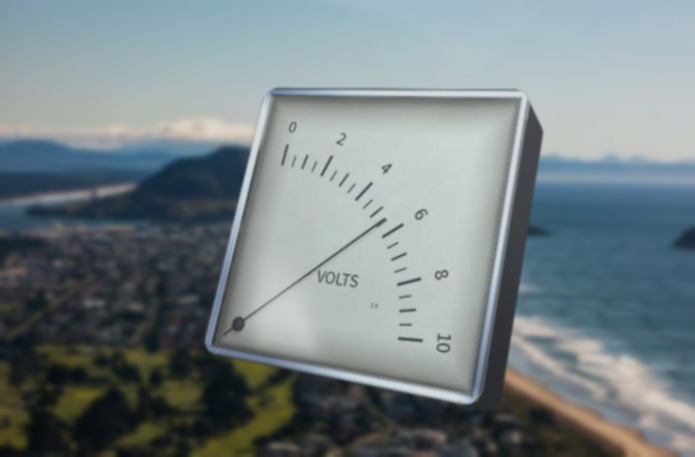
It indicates 5.5 V
